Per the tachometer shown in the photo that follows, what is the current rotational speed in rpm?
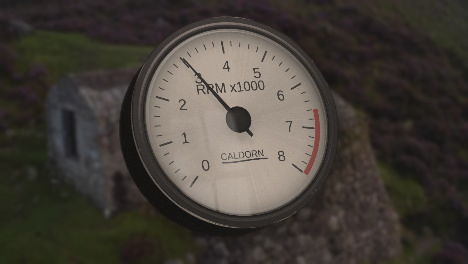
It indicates 3000 rpm
